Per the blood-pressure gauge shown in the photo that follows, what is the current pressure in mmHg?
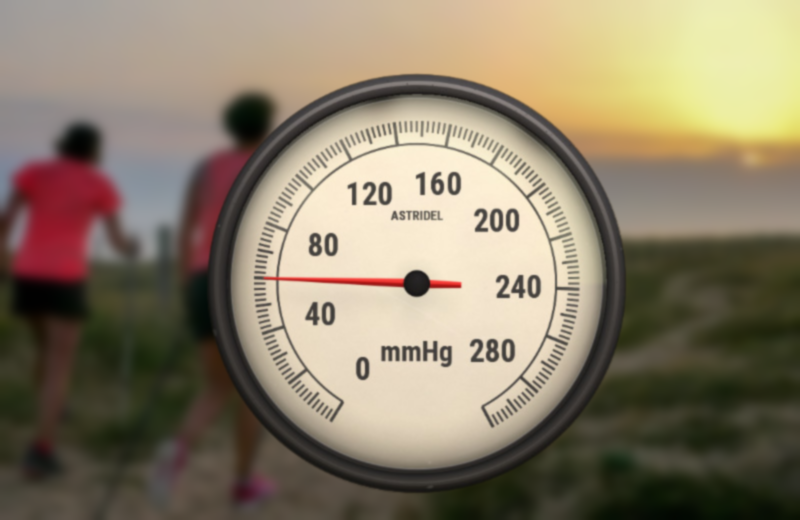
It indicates 60 mmHg
